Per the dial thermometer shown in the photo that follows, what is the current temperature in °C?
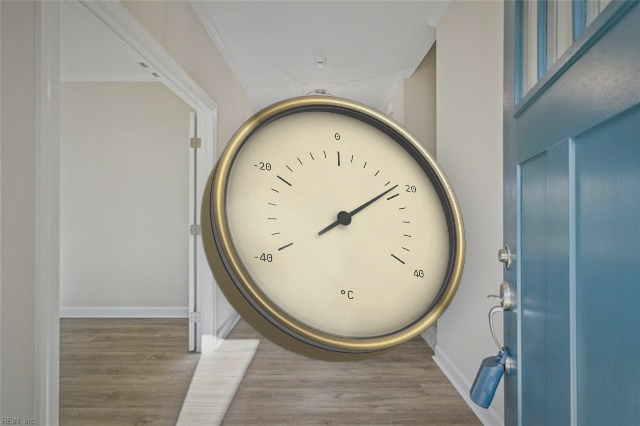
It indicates 18 °C
